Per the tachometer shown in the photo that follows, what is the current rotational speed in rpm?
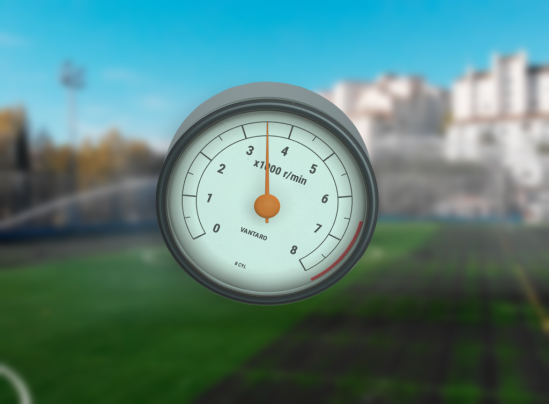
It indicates 3500 rpm
